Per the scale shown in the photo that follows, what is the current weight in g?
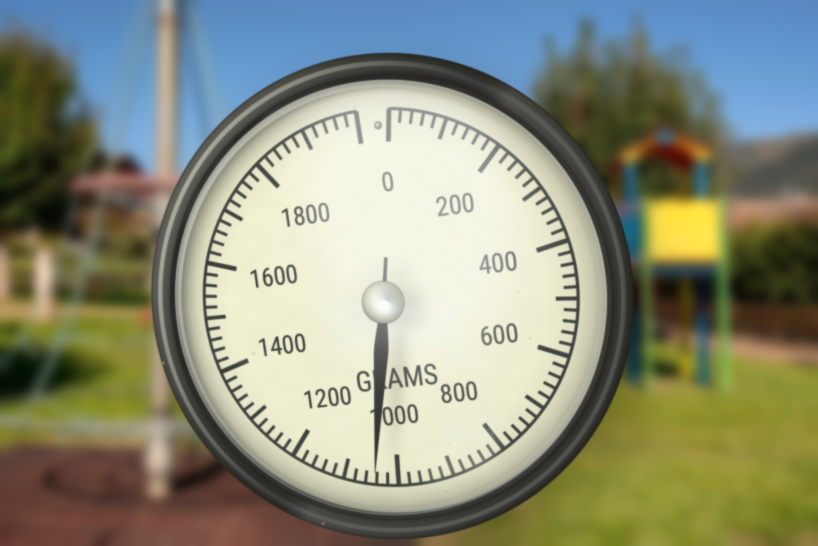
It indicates 1040 g
